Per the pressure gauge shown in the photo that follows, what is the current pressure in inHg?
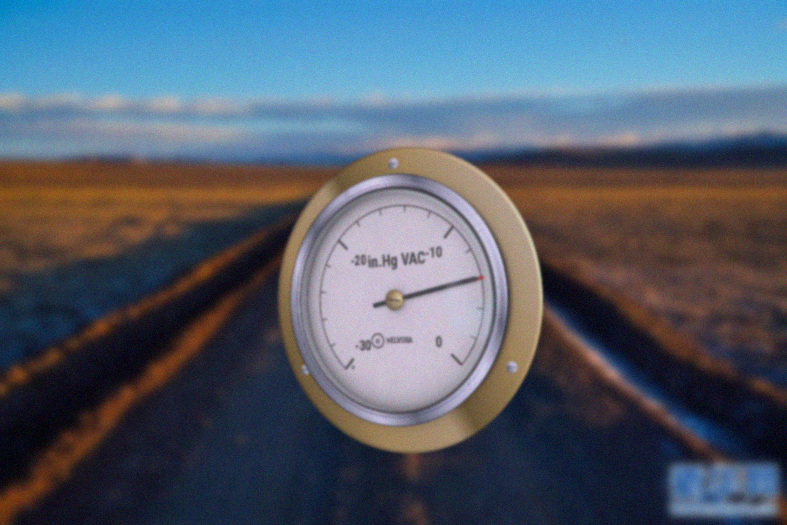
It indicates -6 inHg
